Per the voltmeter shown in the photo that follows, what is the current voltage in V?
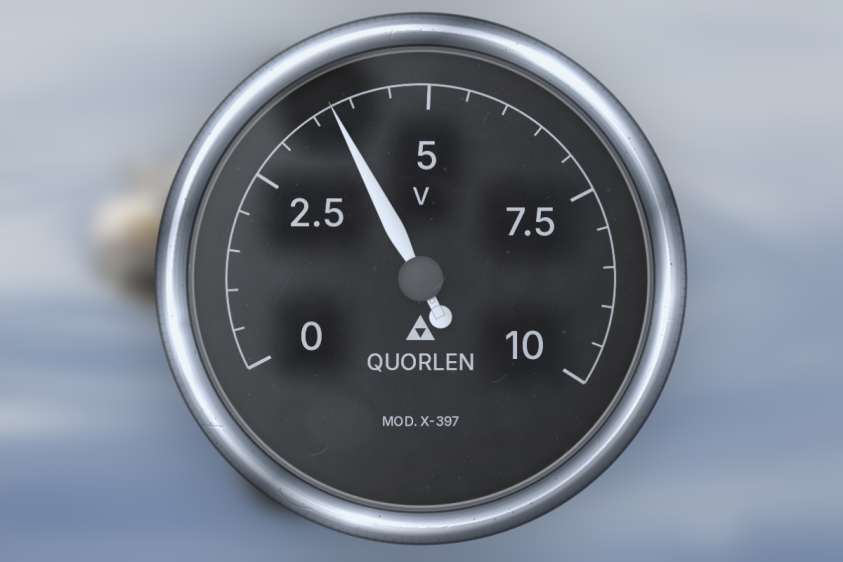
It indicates 3.75 V
